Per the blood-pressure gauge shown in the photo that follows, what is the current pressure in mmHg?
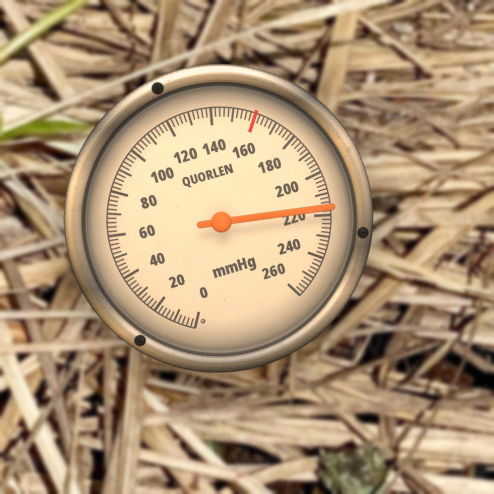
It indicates 216 mmHg
